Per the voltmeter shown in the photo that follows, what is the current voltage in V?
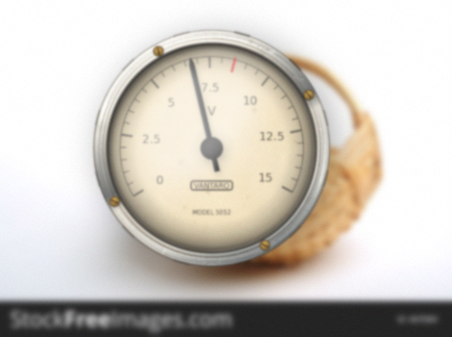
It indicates 6.75 V
